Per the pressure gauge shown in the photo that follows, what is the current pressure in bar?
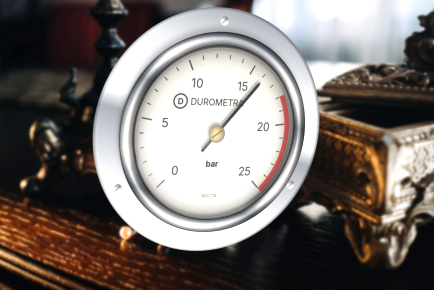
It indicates 16 bar
